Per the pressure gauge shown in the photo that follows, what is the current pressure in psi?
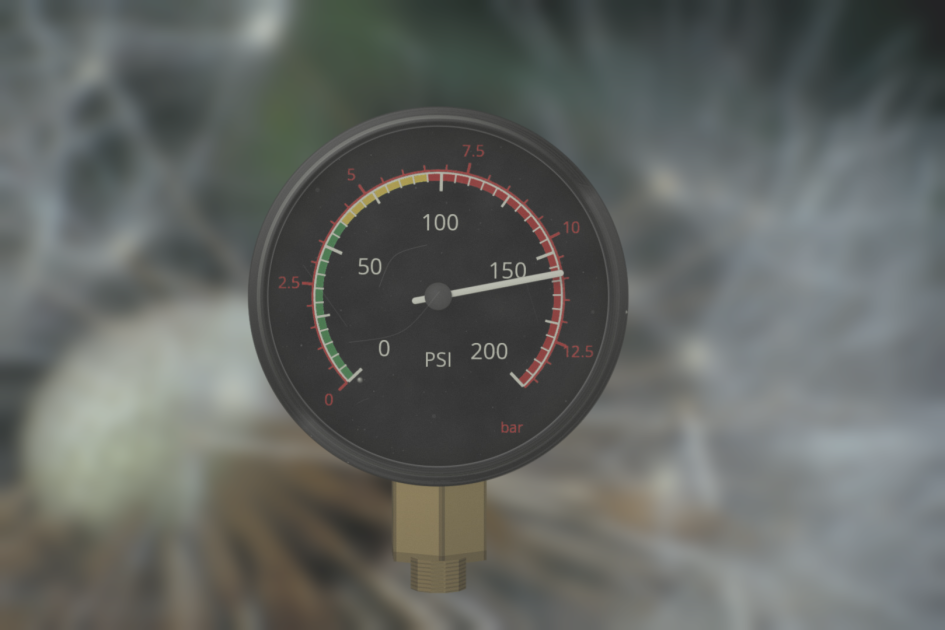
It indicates 157.5 psi
